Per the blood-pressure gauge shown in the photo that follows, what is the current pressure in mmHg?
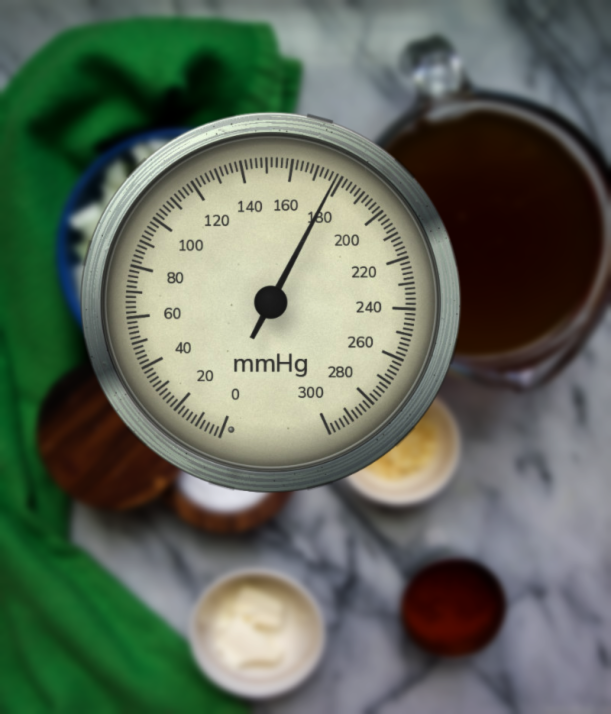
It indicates 178 mmHg
